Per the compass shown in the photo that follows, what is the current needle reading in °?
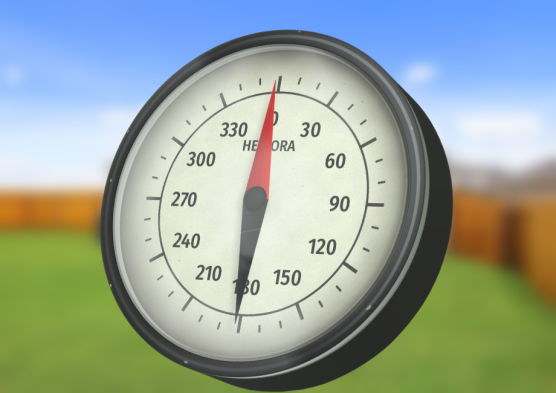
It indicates 0 °
